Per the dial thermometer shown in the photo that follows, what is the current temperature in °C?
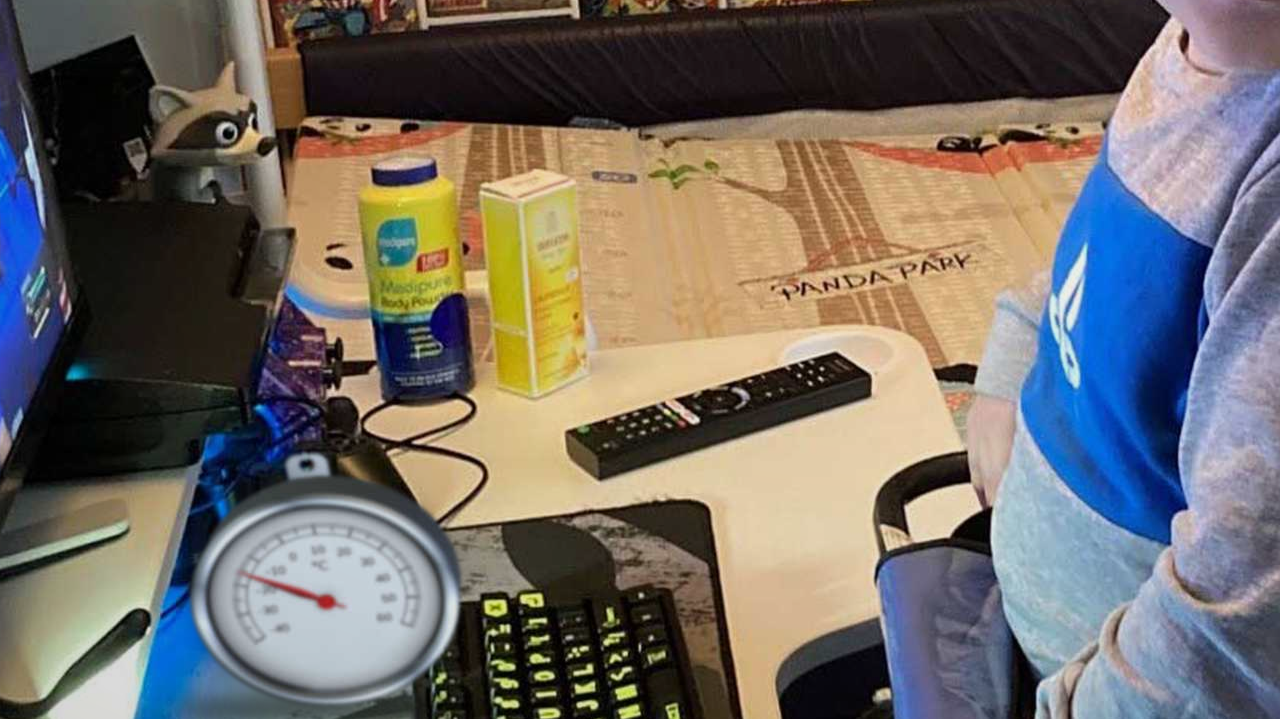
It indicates -15 °C
